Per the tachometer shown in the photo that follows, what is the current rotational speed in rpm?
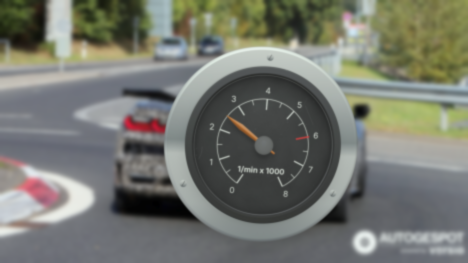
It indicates 2500 rpm
